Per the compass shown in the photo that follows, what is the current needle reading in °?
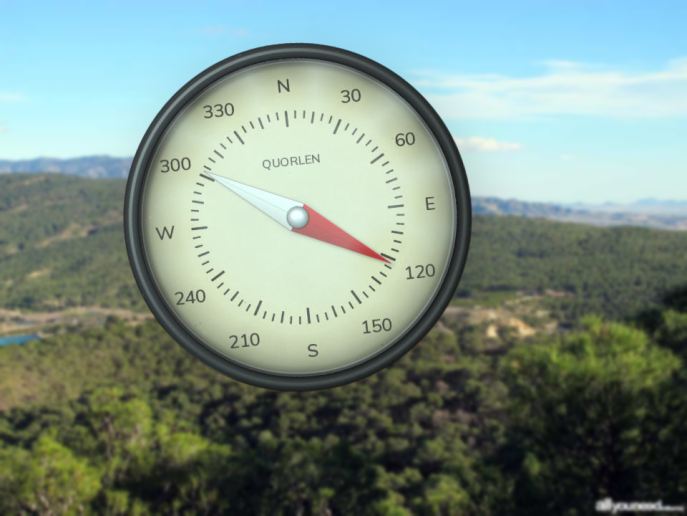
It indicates 122.5 °
